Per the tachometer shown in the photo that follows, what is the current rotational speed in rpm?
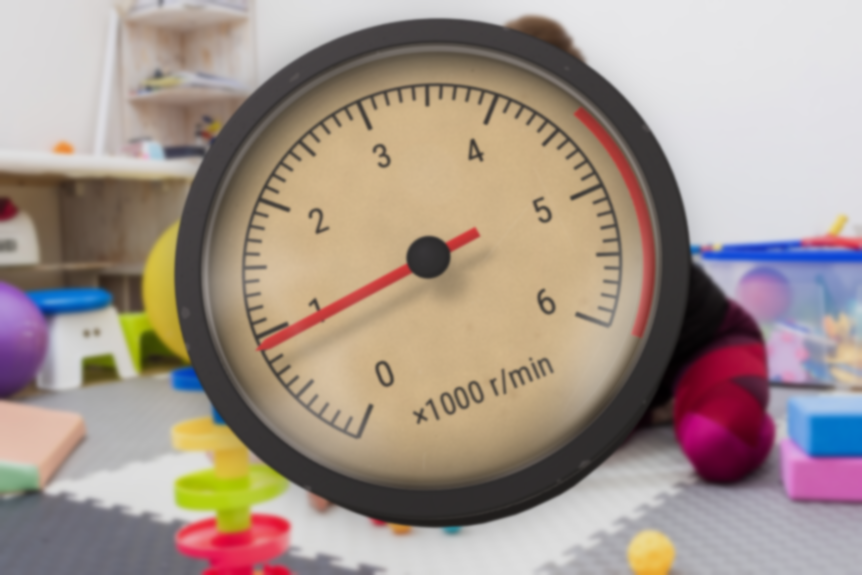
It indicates 900 rpm
